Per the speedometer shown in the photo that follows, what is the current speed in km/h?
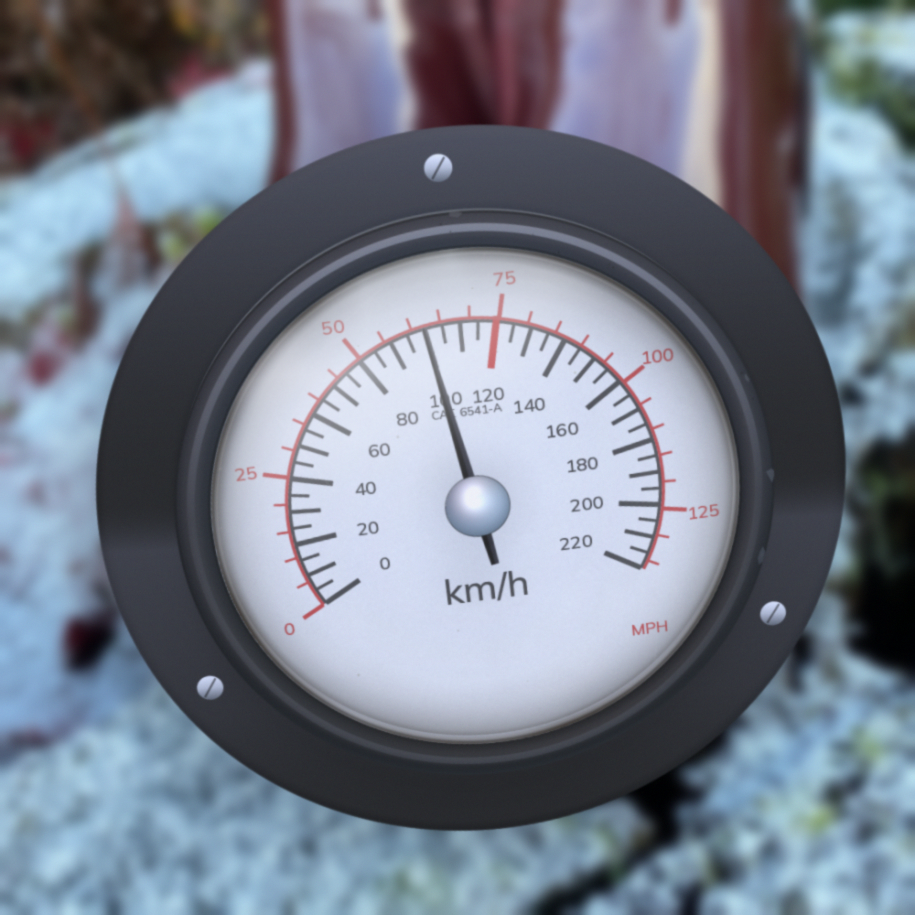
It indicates 100 km/h
